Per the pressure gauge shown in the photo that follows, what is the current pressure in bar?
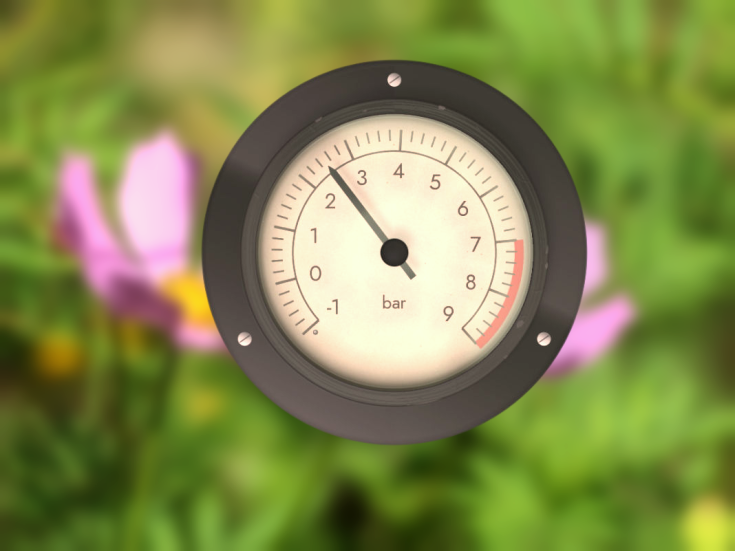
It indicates 2.5 bar
